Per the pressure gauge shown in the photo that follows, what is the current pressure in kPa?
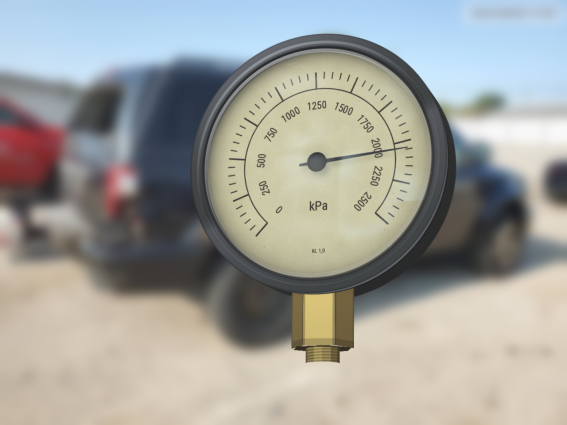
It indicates 2050 kPa
